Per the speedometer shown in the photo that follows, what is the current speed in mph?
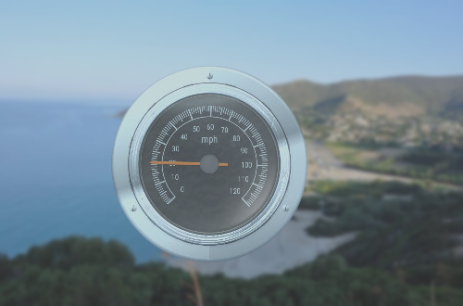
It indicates 20 mph
